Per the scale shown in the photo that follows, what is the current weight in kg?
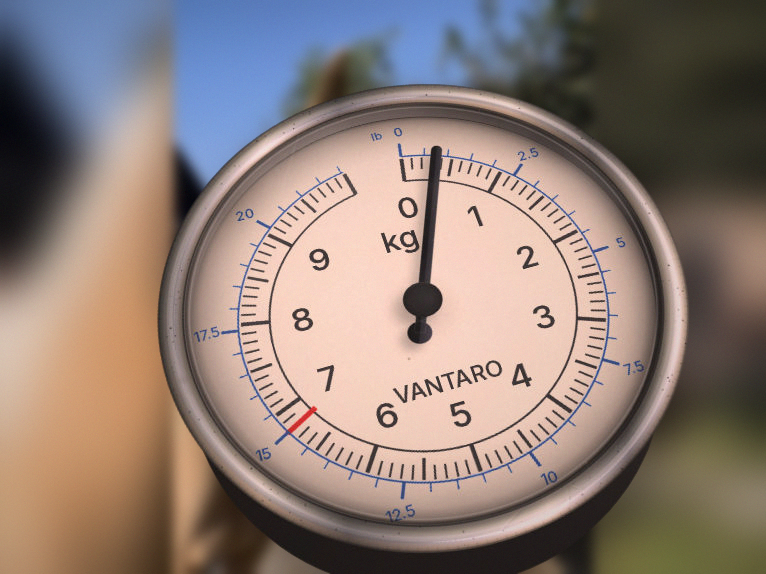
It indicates 0.35 kg
